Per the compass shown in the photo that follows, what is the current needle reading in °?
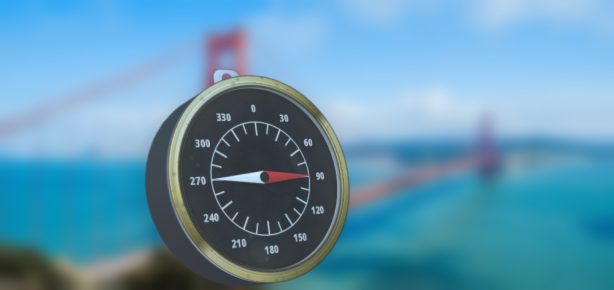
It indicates 90 °
